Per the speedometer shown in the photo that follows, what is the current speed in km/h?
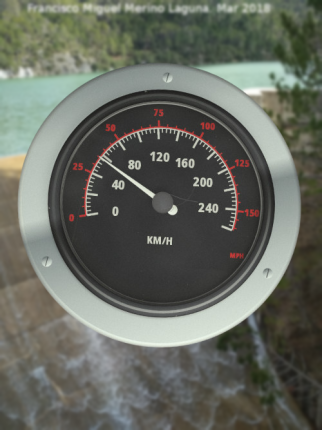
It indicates 56 km/h
